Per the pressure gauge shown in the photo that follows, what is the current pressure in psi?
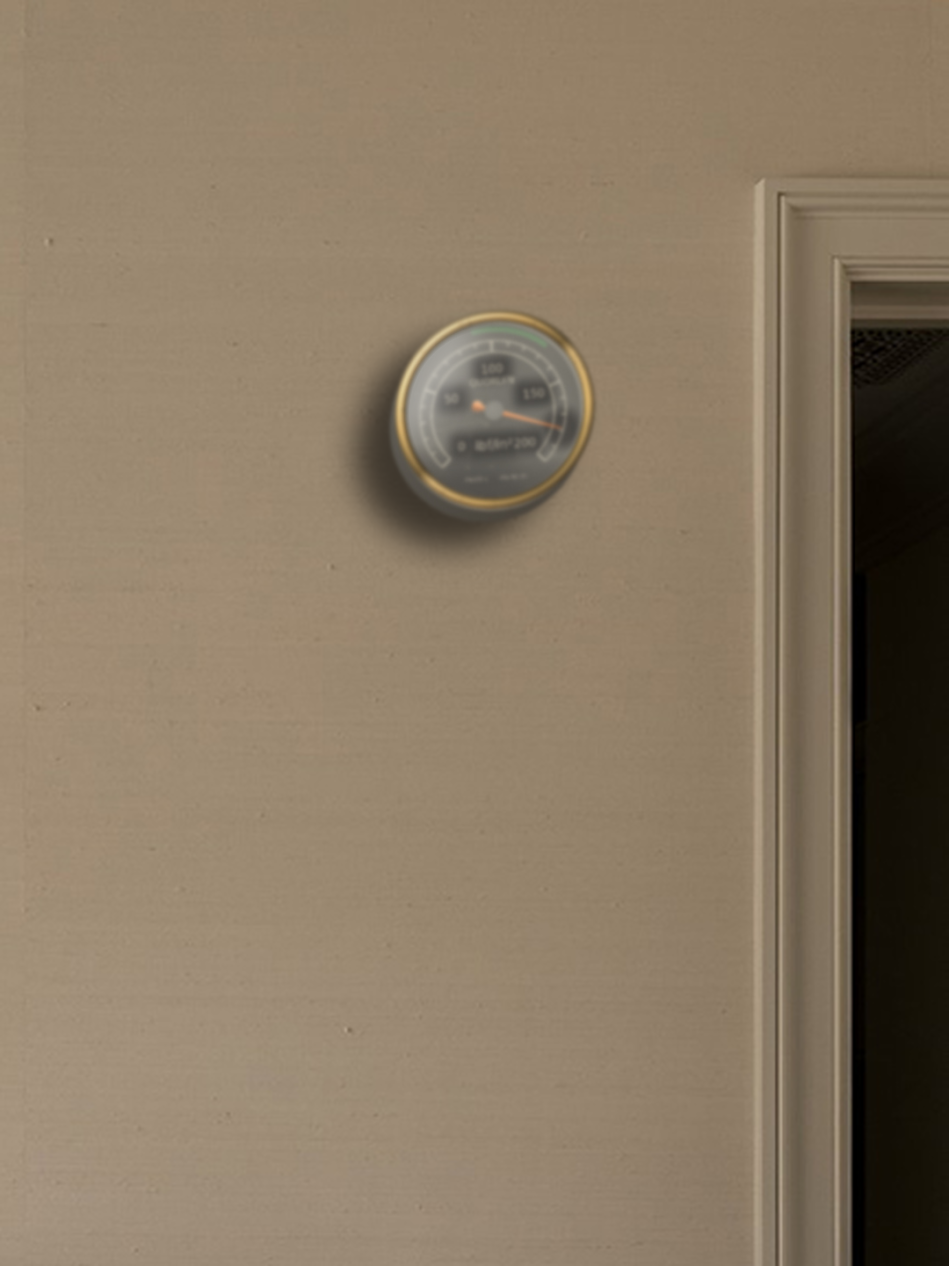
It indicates 180 psi
